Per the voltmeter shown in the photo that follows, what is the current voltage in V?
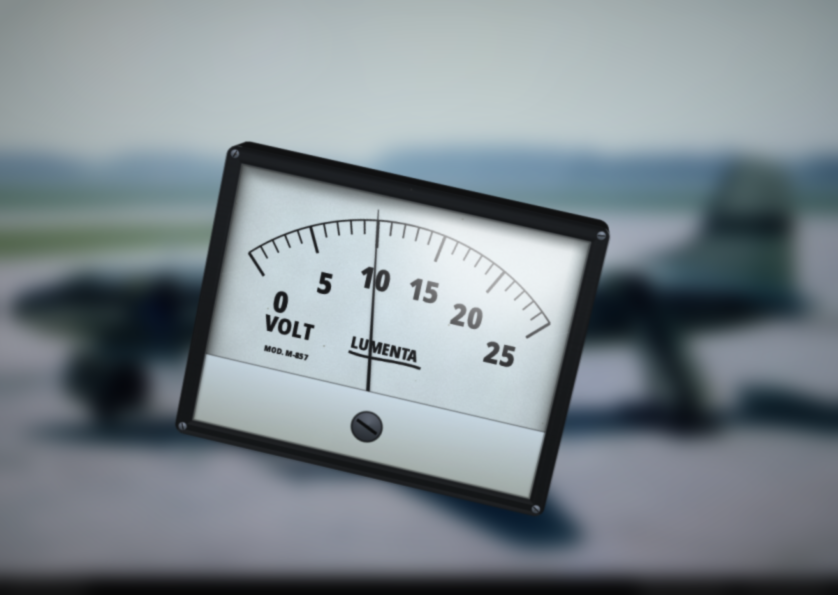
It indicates 10 V
